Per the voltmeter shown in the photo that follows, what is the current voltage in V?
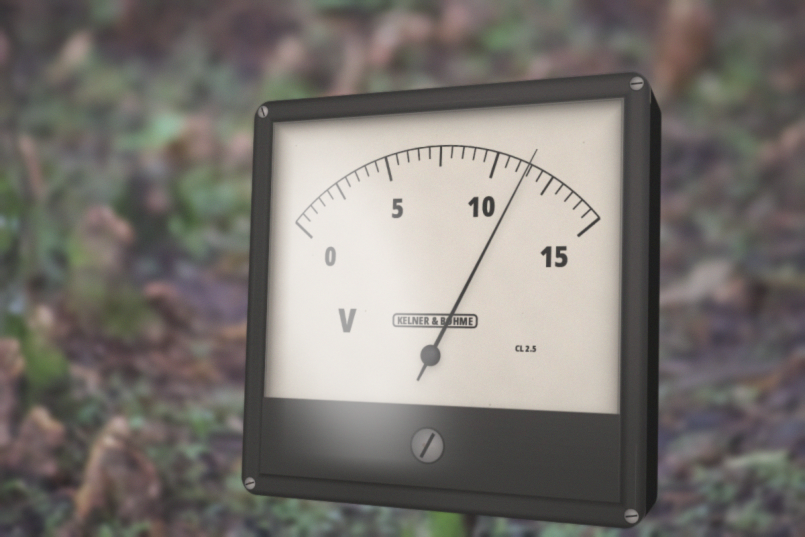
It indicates 11.5 V
